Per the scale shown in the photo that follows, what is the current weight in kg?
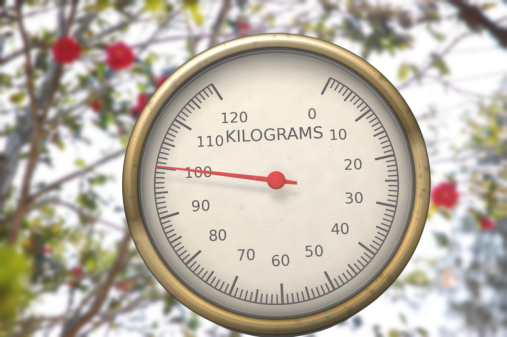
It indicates 100 kg
